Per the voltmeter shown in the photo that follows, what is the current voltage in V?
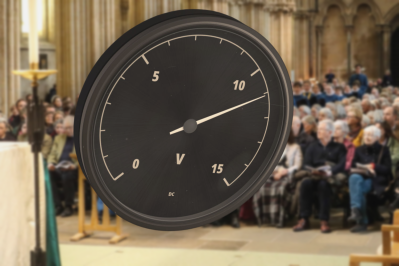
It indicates 11 V
